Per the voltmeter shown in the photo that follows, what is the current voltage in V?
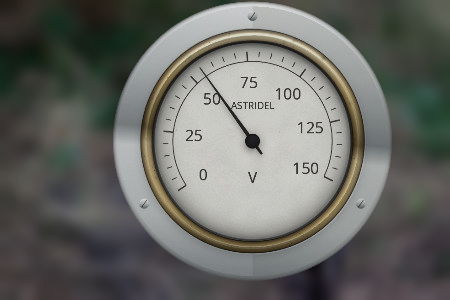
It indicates 55 V
